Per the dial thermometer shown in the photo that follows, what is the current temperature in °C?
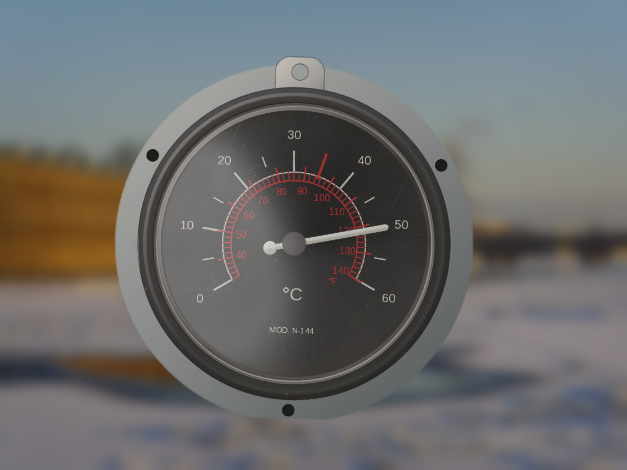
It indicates 50 °C
